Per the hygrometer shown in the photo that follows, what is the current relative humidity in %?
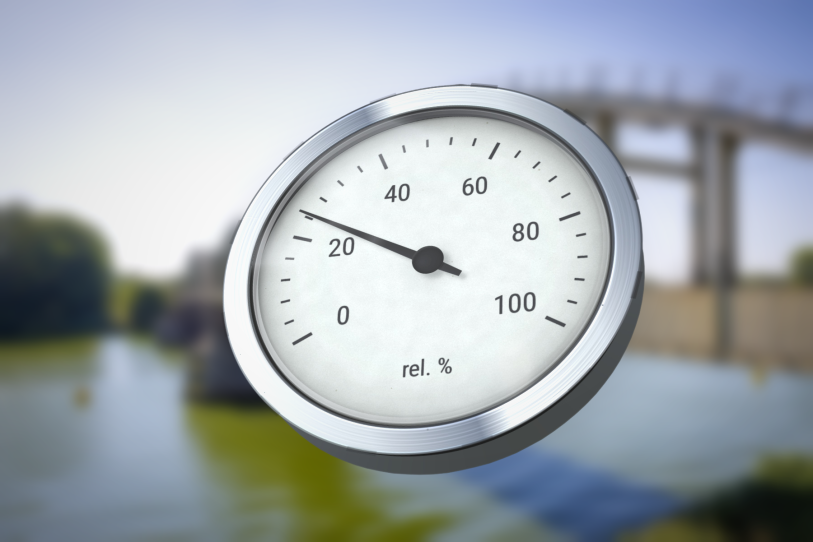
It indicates 24 %
